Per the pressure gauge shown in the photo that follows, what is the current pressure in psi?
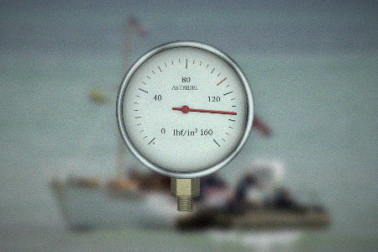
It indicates 135 psi
